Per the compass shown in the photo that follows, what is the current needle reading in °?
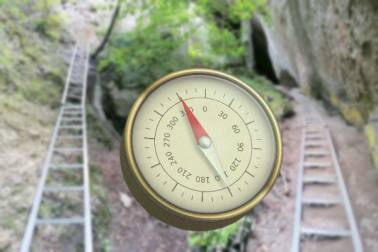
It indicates 330 °
